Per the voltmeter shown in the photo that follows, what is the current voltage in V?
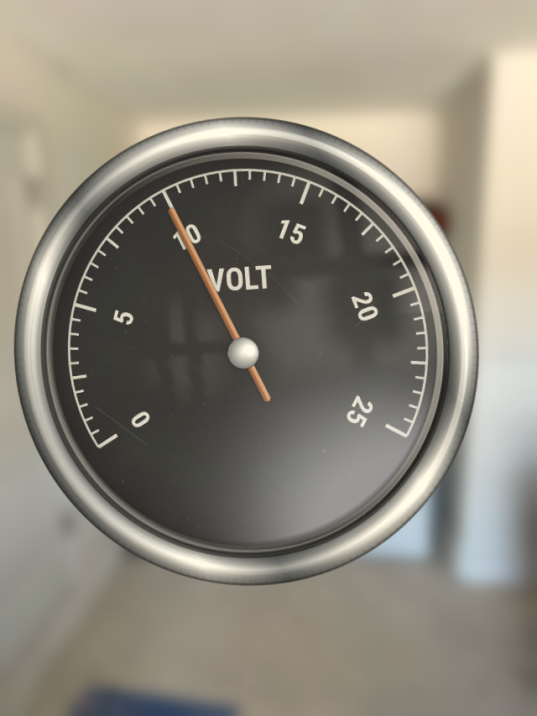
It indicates 10 V
